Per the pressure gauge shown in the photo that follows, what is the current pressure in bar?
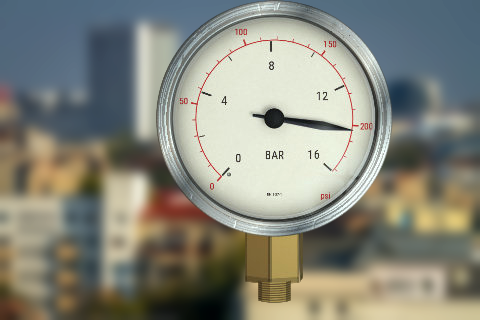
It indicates 14 bar
